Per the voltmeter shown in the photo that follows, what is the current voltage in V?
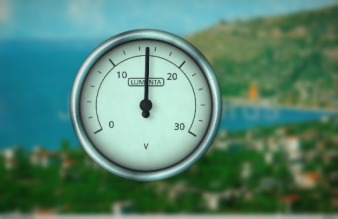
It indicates 15 V
